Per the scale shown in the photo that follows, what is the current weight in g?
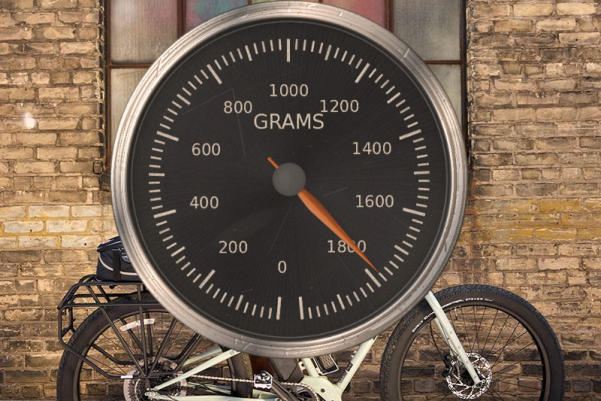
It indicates 1780 g
